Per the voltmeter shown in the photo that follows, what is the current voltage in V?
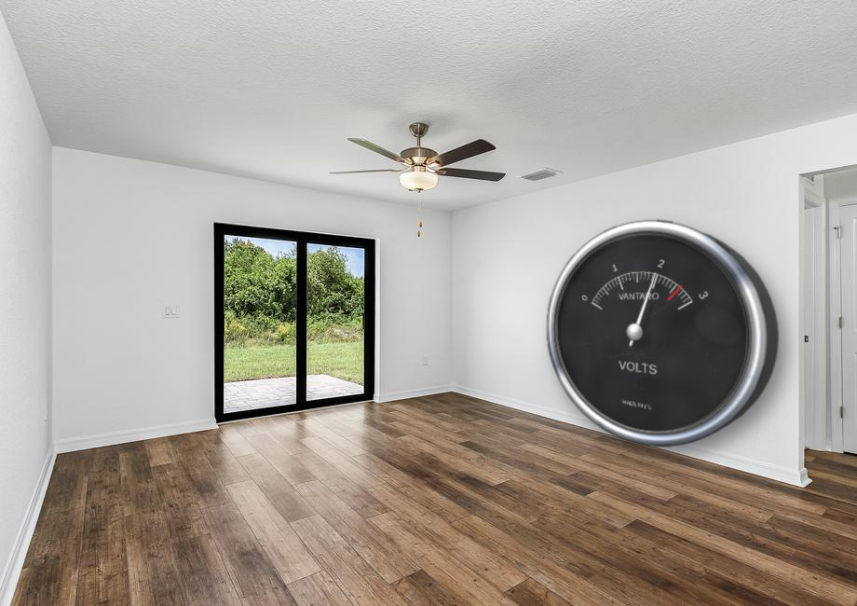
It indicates 2 V
